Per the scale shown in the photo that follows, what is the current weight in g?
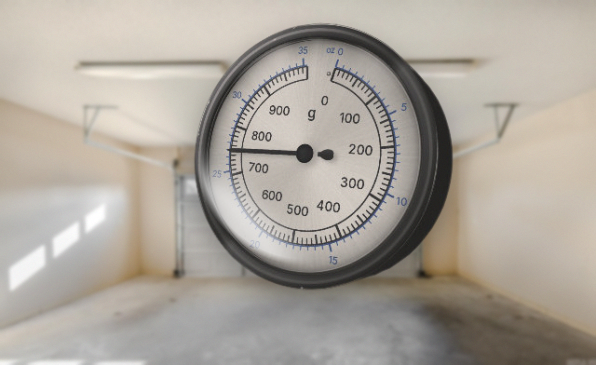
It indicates 750 g
